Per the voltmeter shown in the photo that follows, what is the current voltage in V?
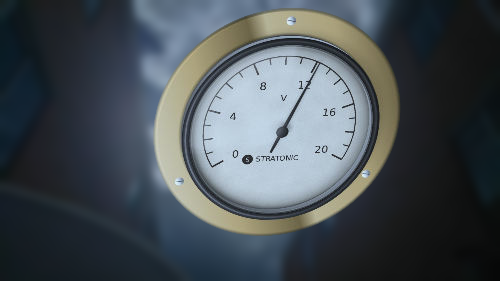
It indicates 12 V
